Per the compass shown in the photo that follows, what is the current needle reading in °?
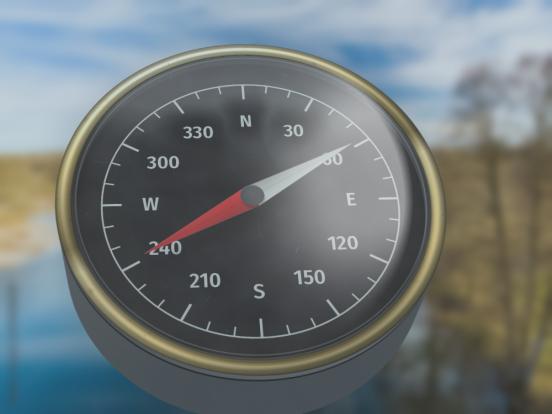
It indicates 240 °
